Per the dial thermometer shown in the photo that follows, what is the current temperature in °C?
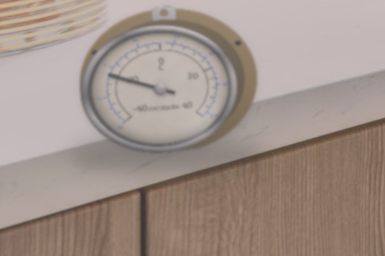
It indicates -20 °C
